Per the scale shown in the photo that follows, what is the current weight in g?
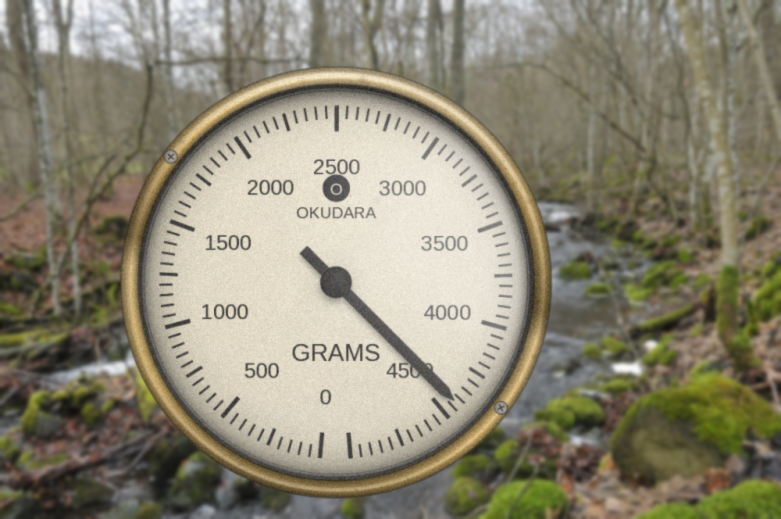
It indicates 4425 g
